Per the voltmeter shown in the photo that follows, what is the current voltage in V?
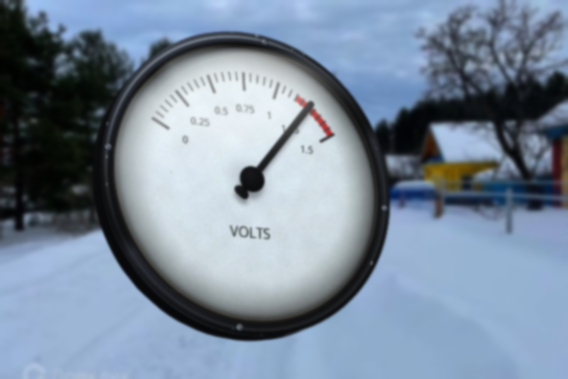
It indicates 1.25 V
